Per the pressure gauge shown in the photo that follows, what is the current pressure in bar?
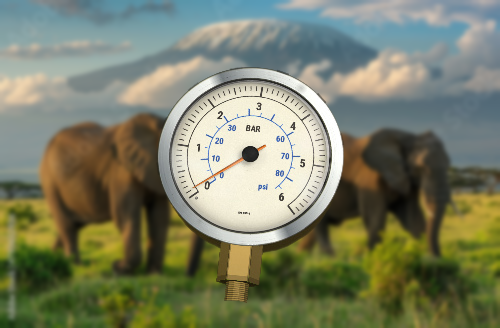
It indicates 0.1 bar
